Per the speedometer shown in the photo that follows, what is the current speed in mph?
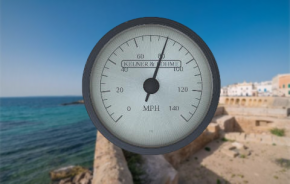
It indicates 80 mph
